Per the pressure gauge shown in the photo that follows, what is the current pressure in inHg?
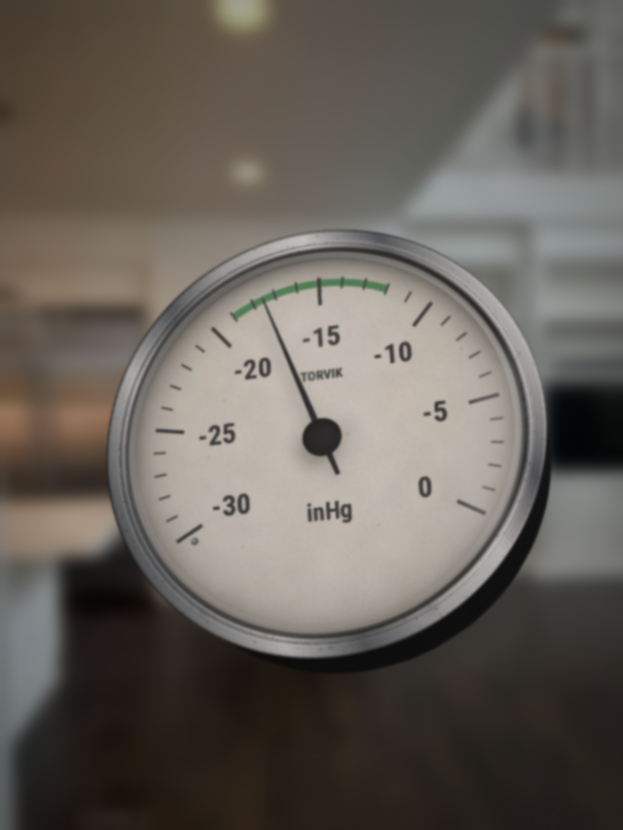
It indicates -17.5 inHg
